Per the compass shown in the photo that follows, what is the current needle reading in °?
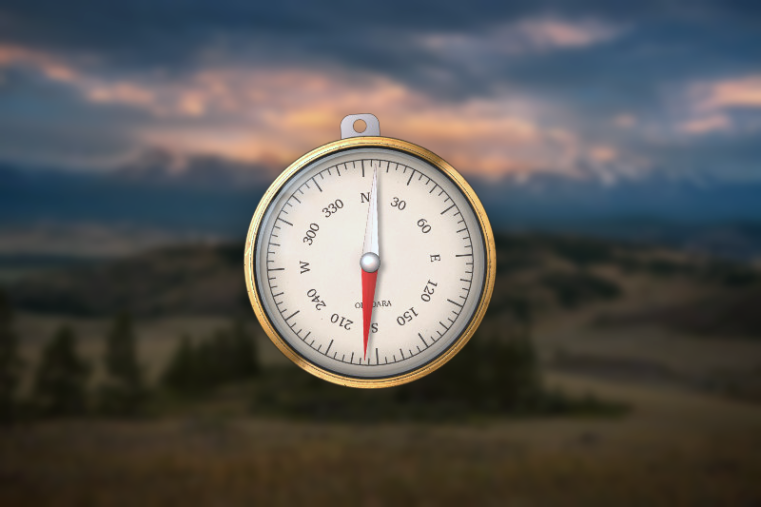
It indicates 187.5 °
